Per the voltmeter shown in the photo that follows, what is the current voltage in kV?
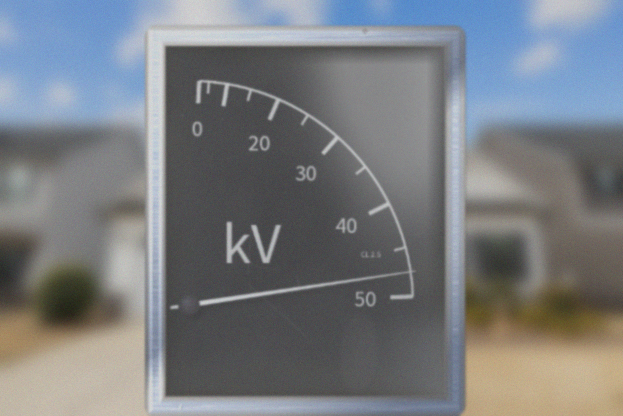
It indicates 47.5 kV
